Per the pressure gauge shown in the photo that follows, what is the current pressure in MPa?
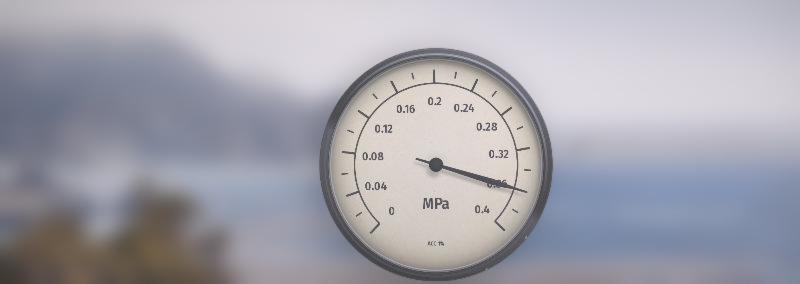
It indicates 0.36 MPa
